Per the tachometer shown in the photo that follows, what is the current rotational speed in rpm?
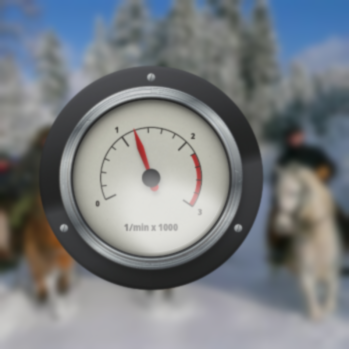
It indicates 1200 rpm
